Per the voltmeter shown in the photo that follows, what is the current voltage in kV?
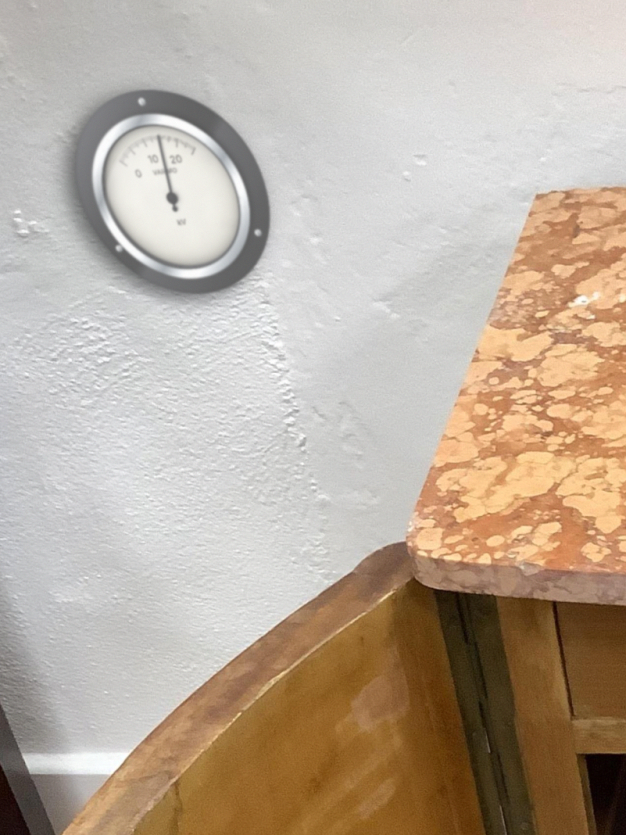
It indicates 15 kV
